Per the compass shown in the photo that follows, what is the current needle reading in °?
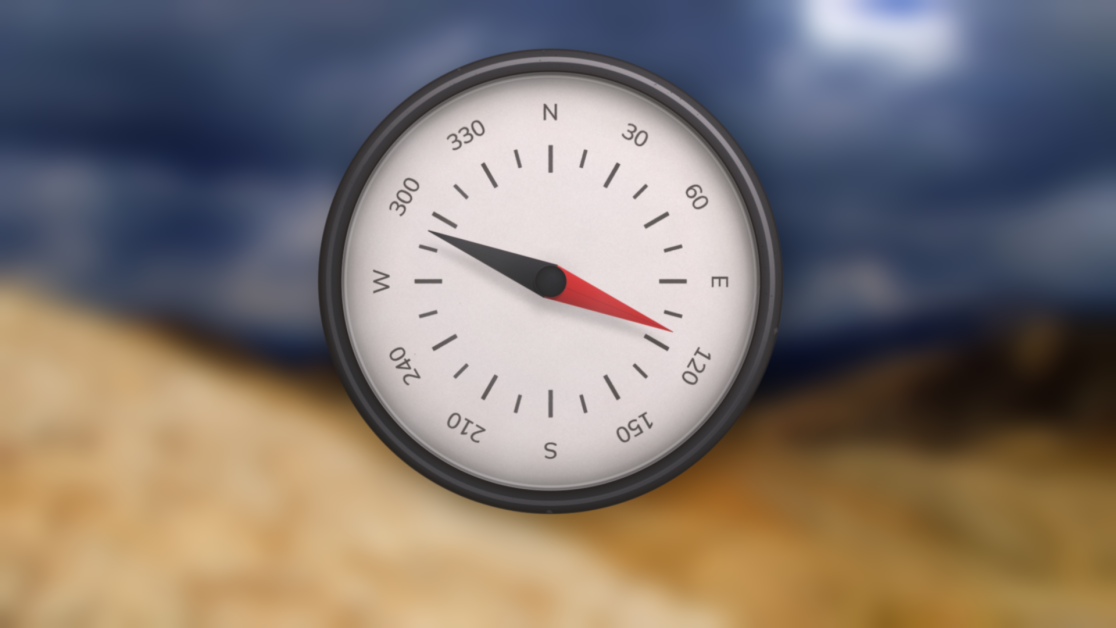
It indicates 112.5 °
